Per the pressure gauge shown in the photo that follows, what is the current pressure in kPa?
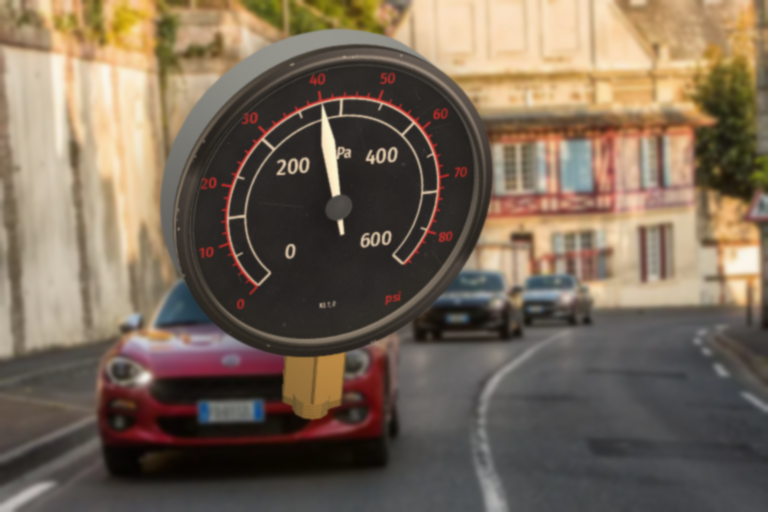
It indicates 275 kPa
